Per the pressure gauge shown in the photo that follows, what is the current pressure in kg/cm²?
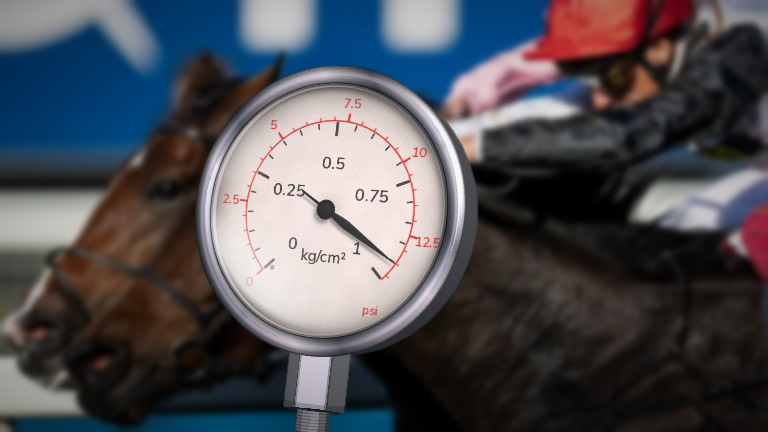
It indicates 0.95 kg/cm²
